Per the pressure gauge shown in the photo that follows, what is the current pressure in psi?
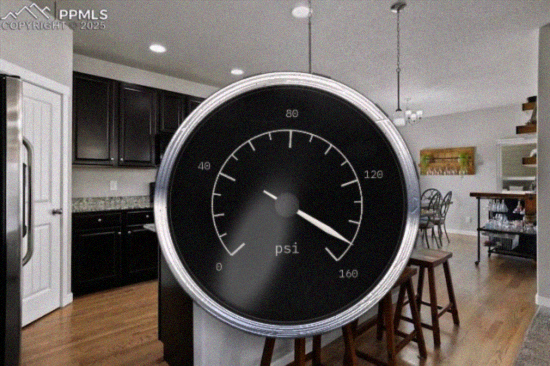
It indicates 150 psi
